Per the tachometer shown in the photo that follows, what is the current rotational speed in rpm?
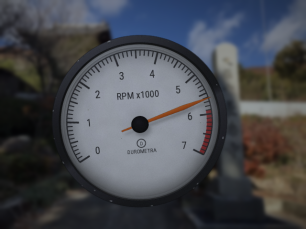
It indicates 5600 rpm
